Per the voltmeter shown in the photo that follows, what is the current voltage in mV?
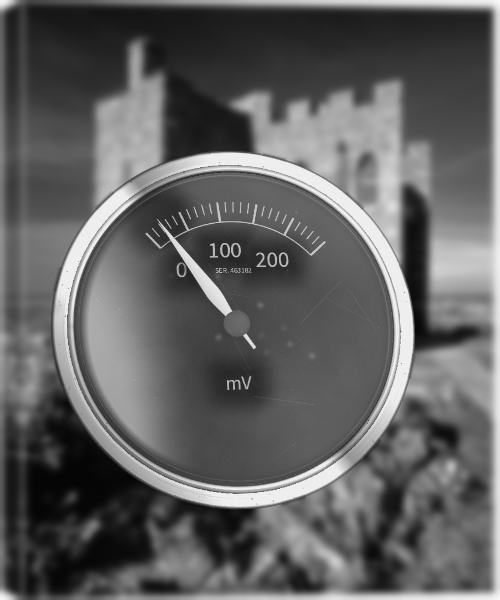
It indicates 20 mV
